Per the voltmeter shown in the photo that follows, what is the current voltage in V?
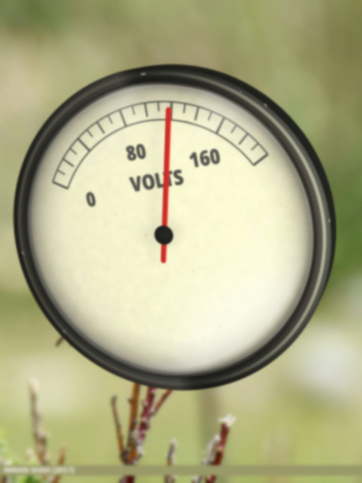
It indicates 120 V
